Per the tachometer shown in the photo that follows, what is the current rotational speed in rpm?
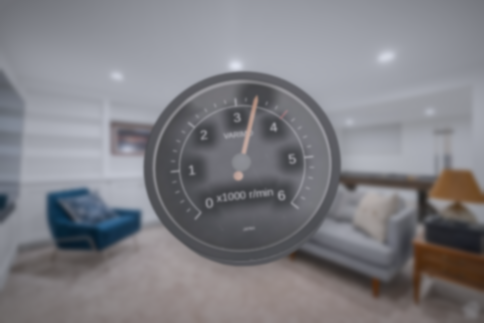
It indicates 3400 rpm
